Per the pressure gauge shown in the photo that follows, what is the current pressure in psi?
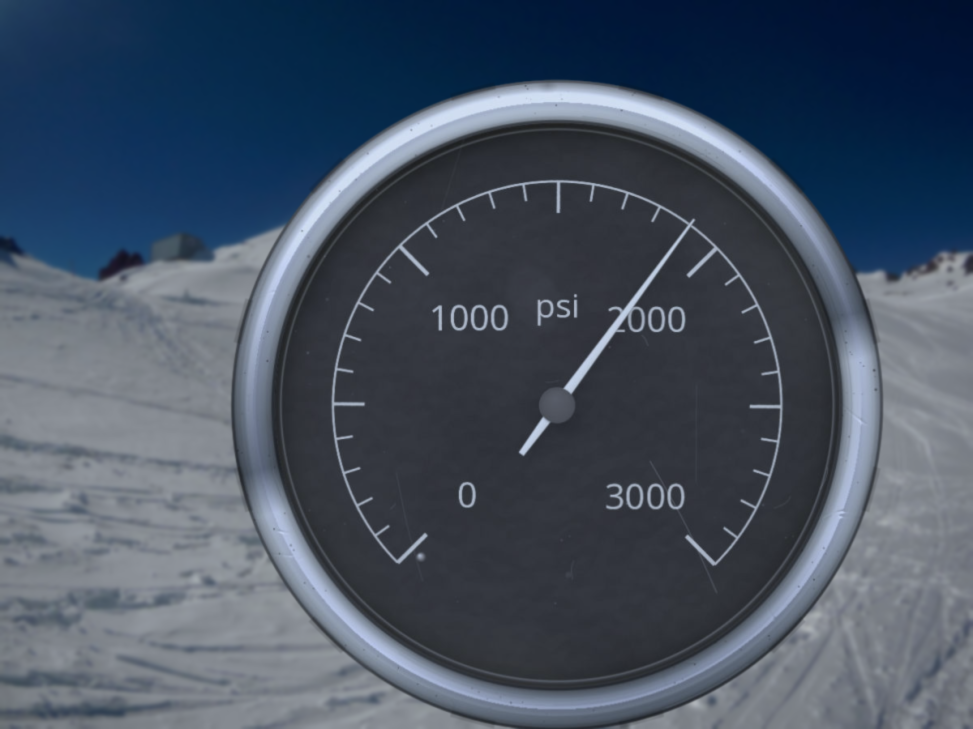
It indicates 1900 psi
